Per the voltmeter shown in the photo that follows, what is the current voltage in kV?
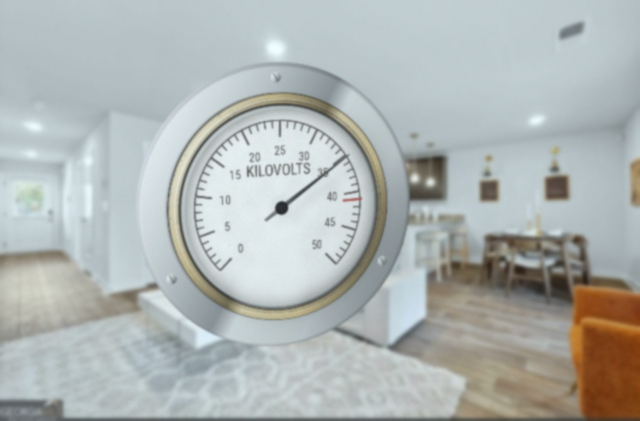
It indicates 35 kV
